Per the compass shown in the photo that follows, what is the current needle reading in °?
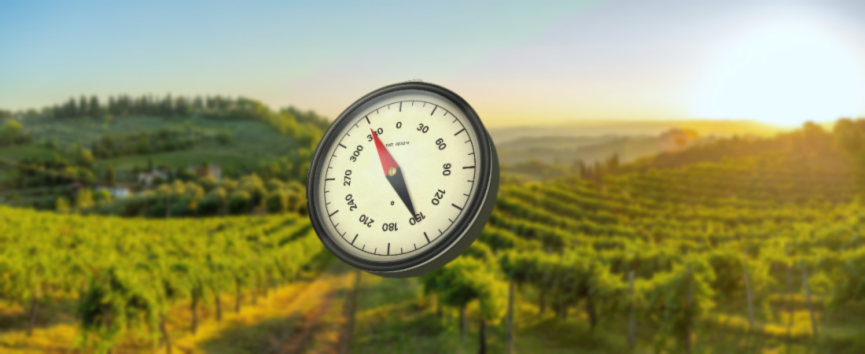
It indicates 330 °
